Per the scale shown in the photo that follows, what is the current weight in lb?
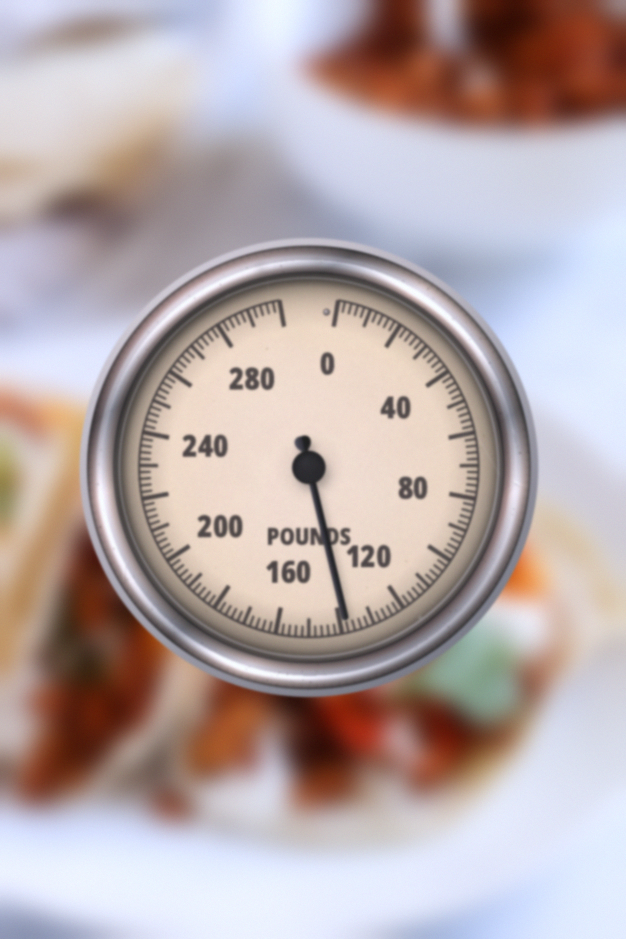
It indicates 138 lb
